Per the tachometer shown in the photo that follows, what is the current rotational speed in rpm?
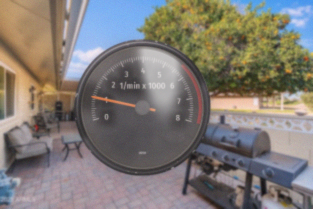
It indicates 1000 rpm
